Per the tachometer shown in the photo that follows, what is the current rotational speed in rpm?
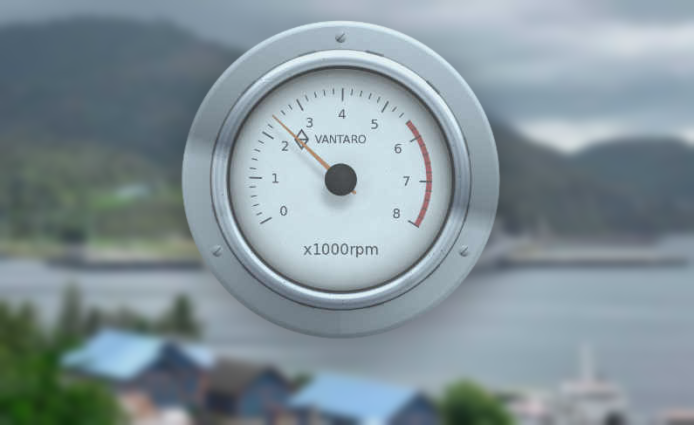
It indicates 2400 rpm
